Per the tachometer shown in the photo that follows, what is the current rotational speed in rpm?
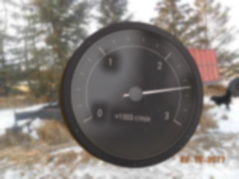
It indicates 2500 rpm
